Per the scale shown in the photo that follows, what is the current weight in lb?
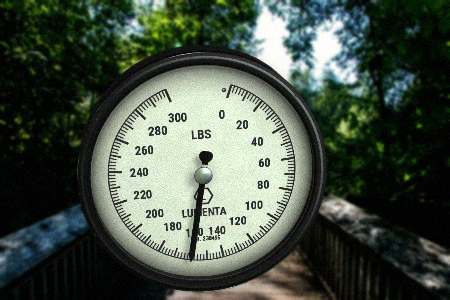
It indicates 160 lb
